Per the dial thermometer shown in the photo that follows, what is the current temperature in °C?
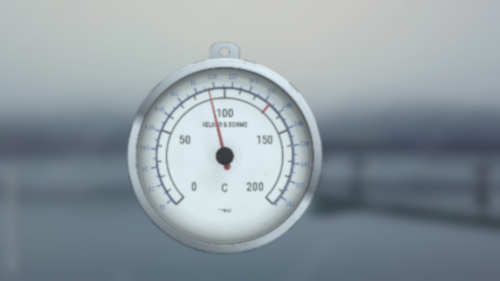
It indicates 90 °C
